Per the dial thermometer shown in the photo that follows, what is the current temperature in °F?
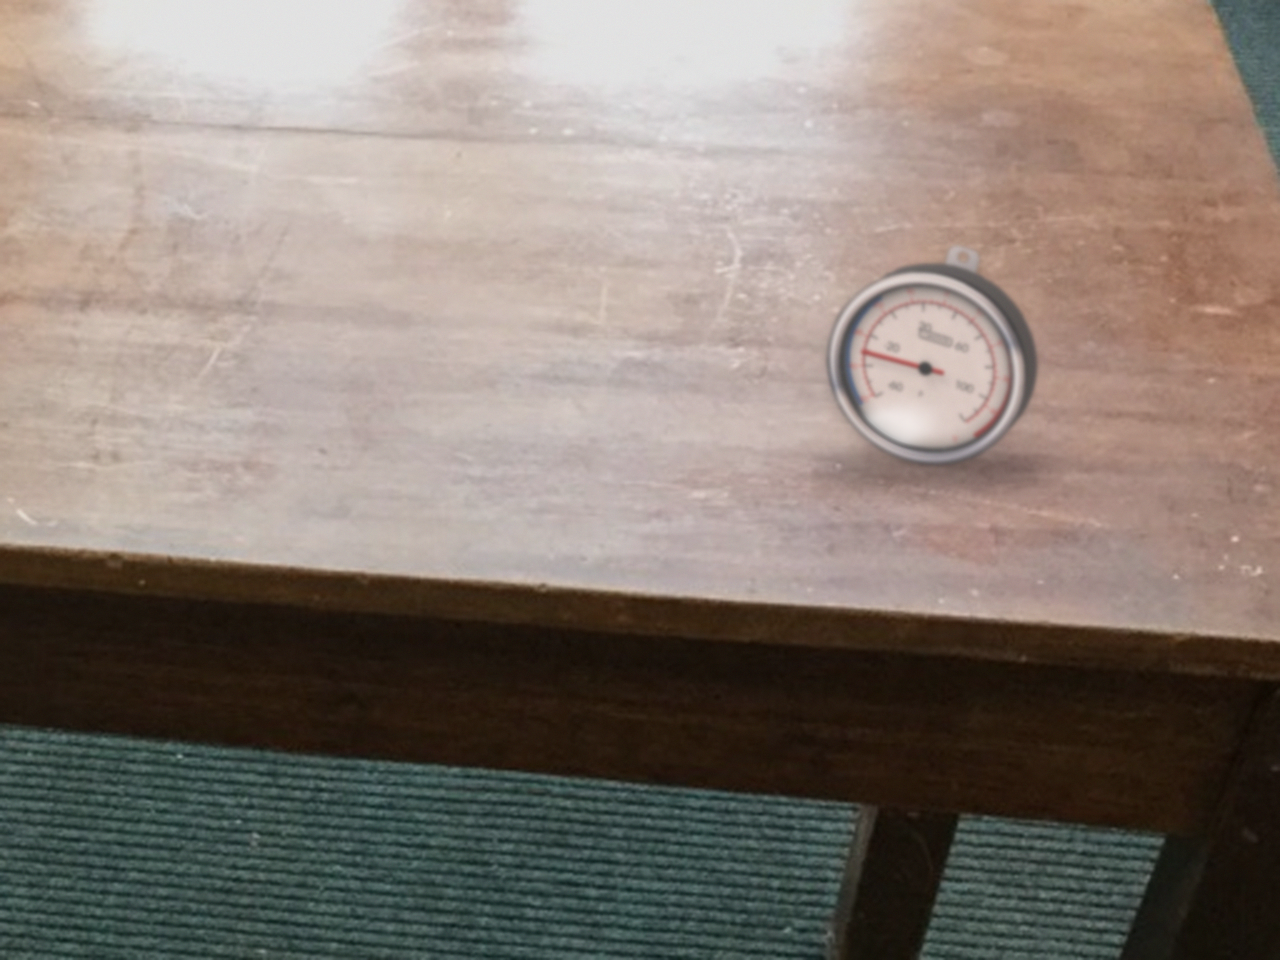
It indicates -30 °F
